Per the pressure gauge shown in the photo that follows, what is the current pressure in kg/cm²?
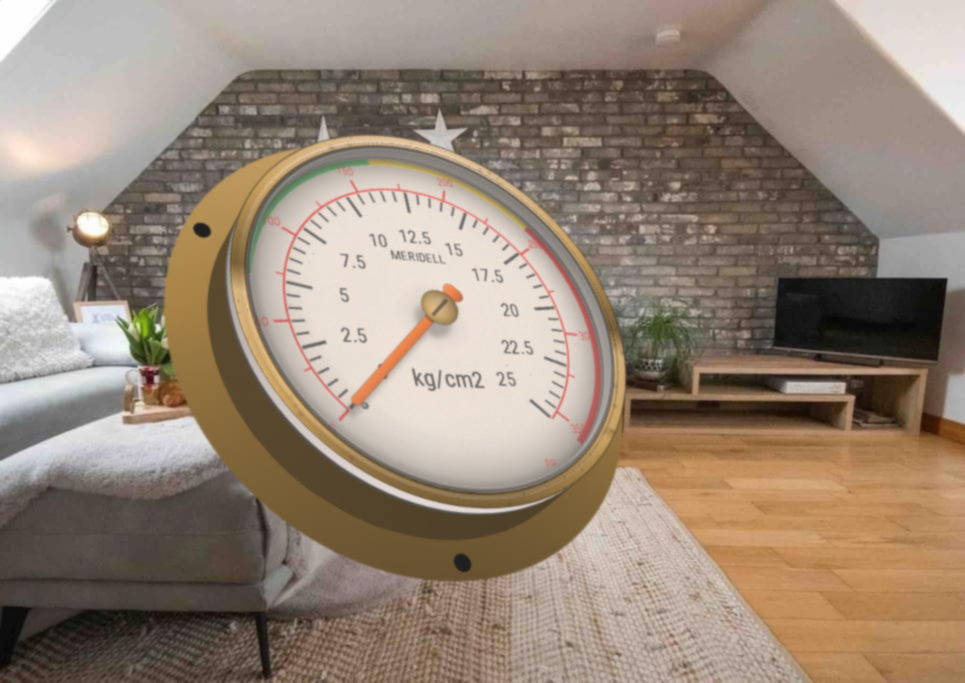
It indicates 0 kg/cm²
